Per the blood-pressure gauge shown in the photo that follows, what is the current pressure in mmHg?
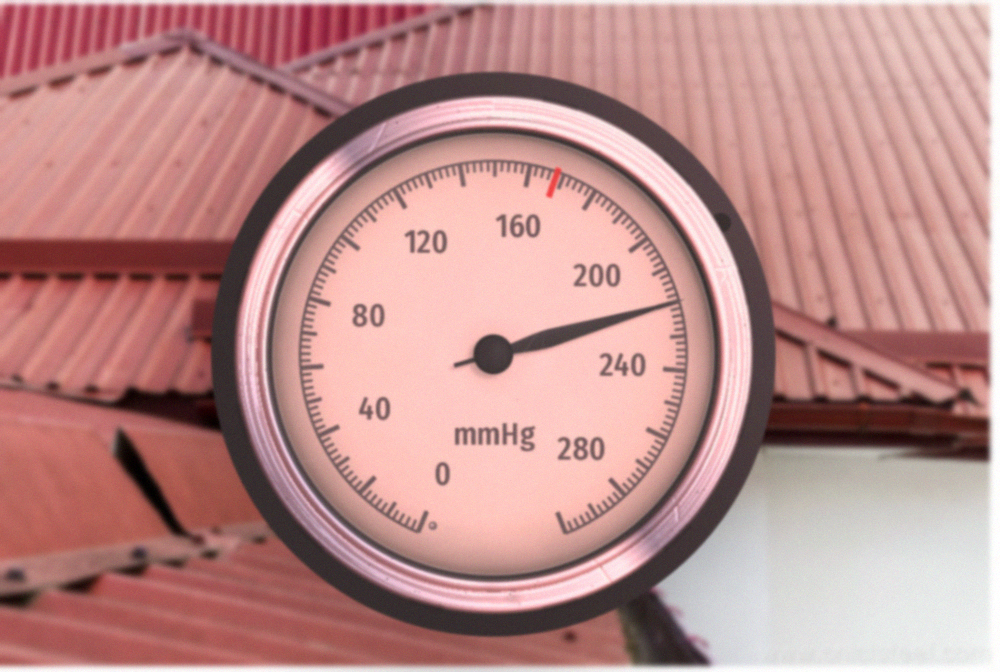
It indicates 220 mmHg
